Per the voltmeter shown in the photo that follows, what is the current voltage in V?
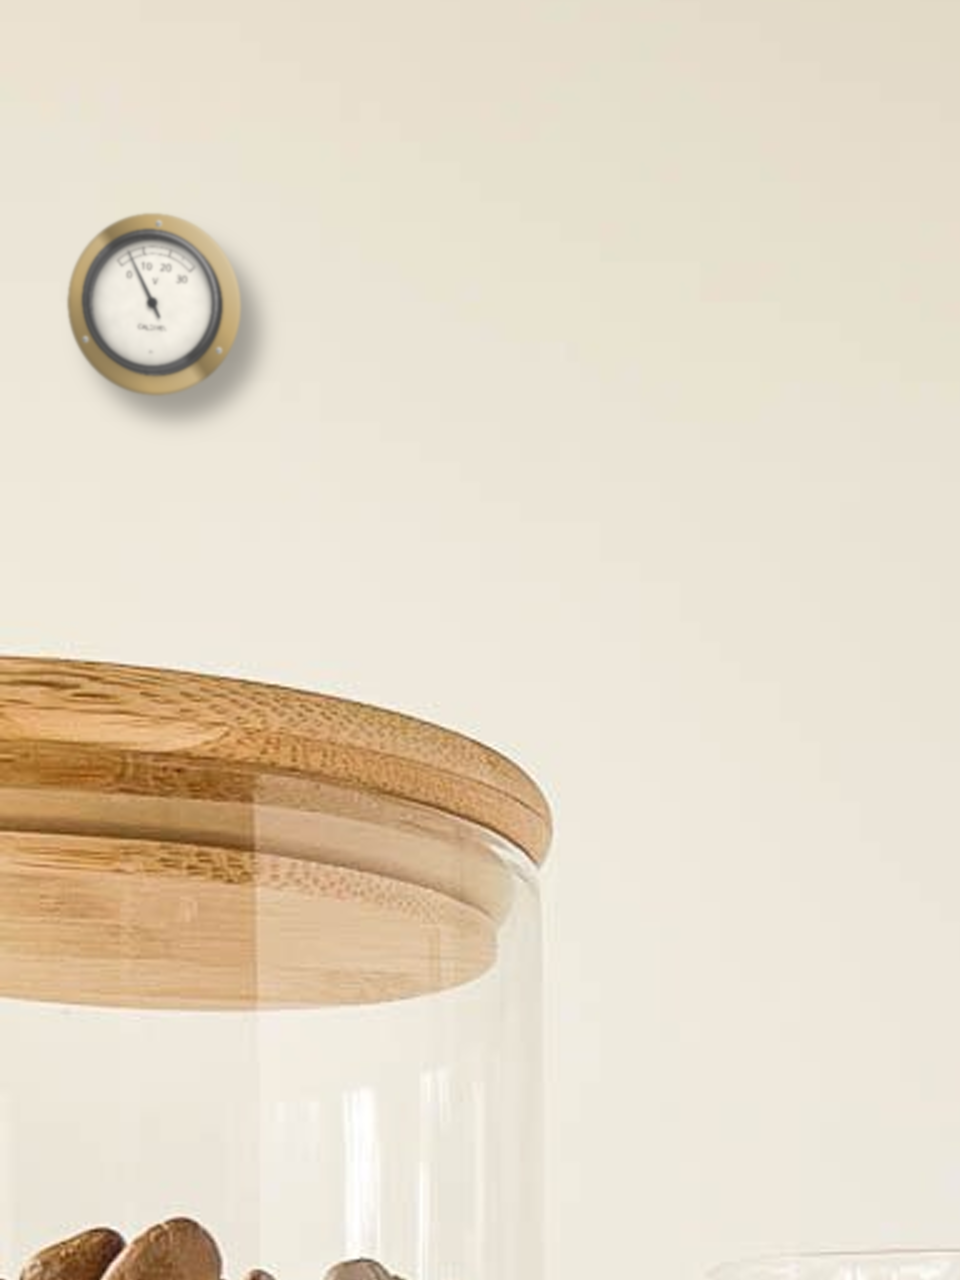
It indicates 5 V
